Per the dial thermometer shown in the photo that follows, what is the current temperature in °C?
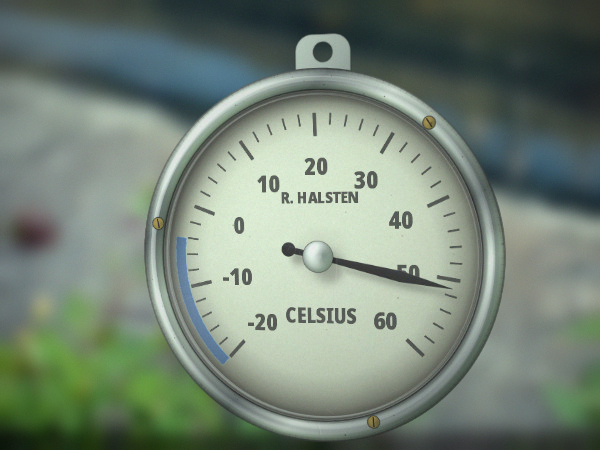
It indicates 51 °C
